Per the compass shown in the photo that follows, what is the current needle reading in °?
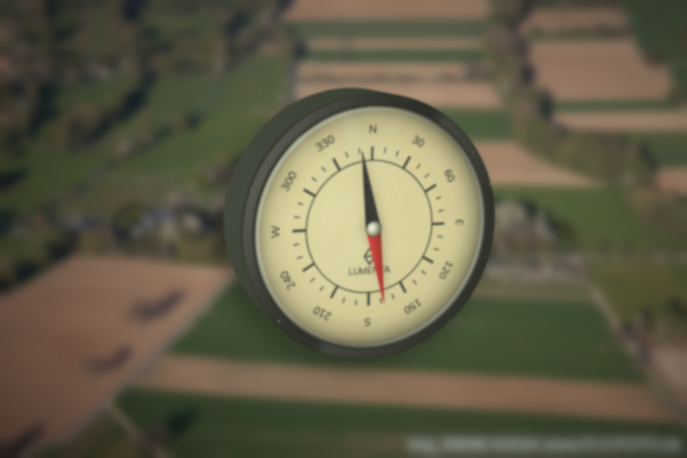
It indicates 170 °
